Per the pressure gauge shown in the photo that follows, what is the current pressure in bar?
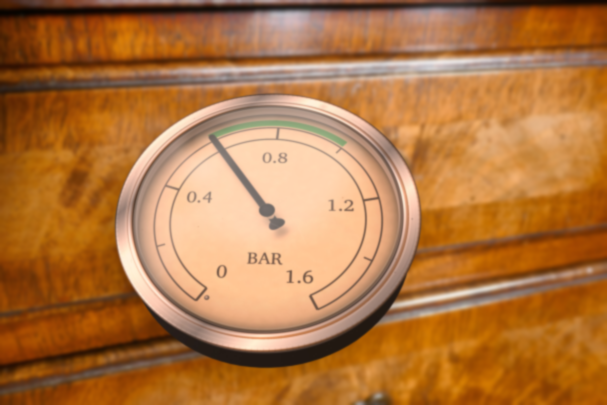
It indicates 0.6 bar
